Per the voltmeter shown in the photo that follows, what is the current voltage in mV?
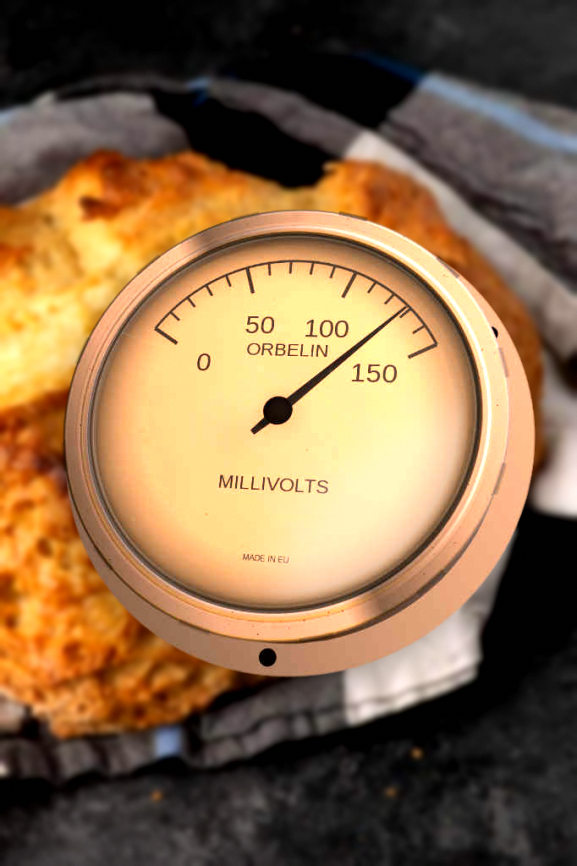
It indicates 130 mV
